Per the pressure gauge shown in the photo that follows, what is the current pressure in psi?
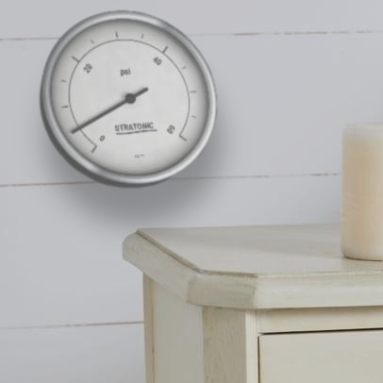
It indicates 5 psi
